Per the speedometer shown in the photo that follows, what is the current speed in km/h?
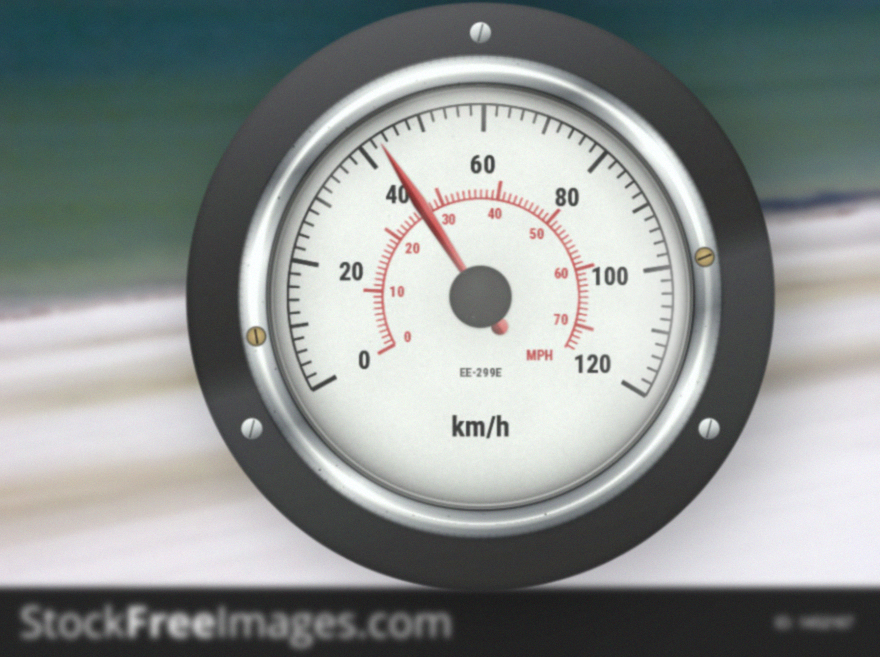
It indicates 43 km/h
